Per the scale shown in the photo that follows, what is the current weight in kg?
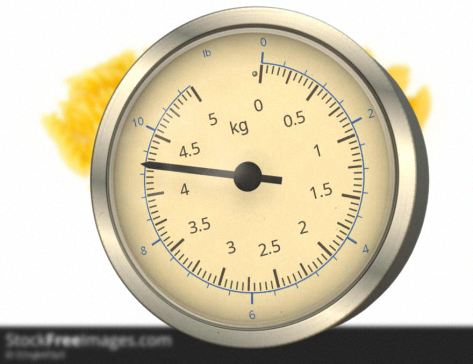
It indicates 4.25 kg
